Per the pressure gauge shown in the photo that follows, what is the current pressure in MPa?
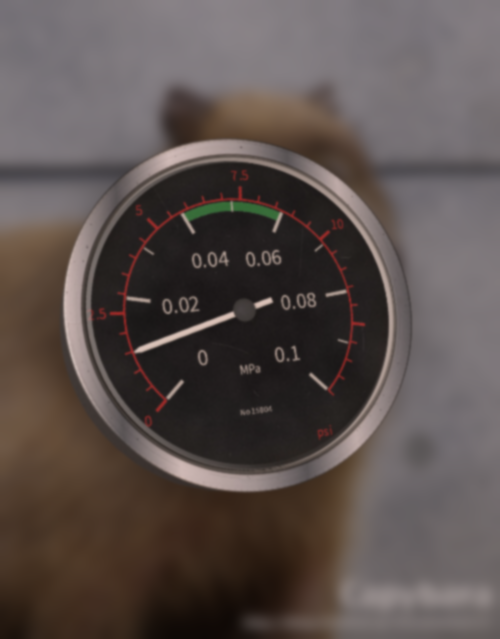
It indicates 0.01 MPa
